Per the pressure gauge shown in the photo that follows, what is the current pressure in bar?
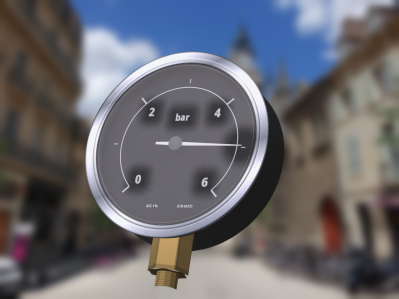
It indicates 5 bar
